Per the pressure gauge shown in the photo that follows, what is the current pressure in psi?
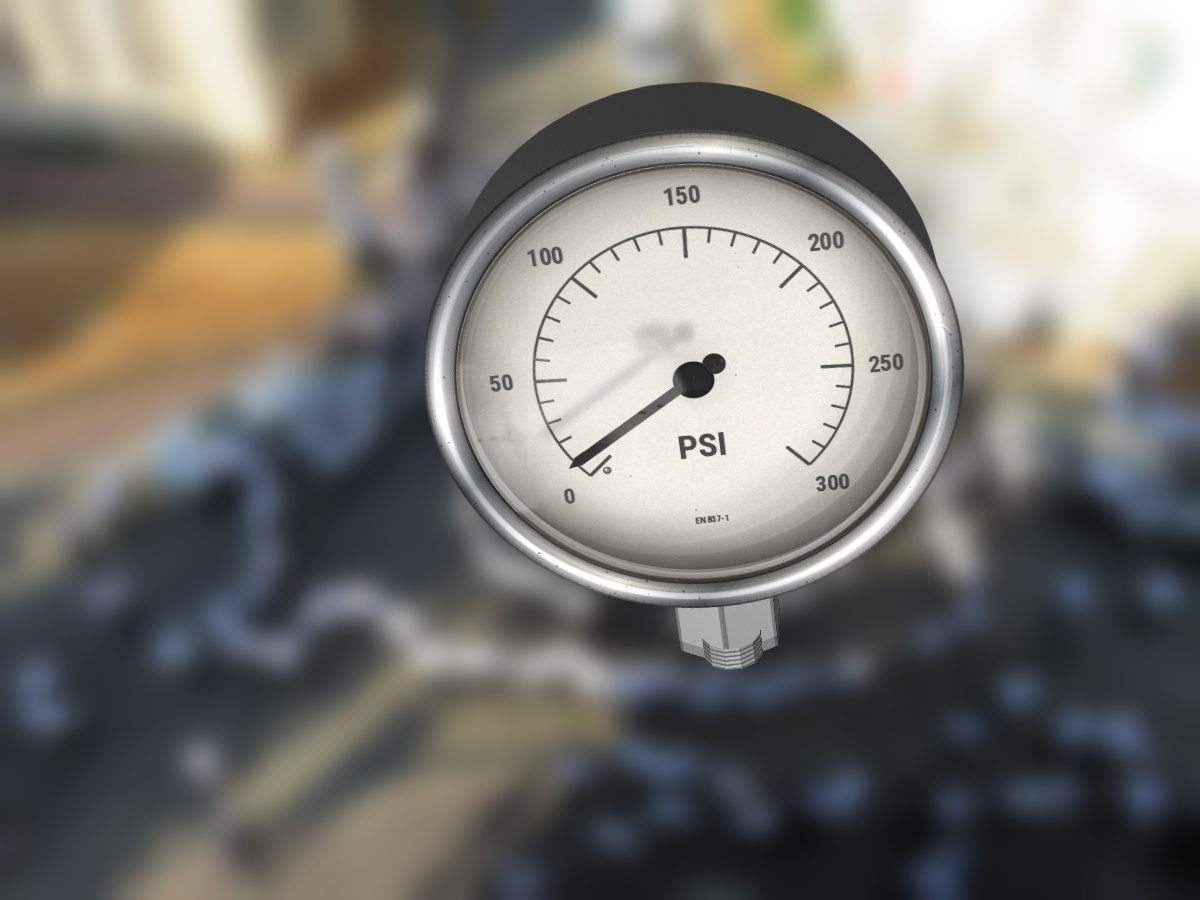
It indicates 10 psi
